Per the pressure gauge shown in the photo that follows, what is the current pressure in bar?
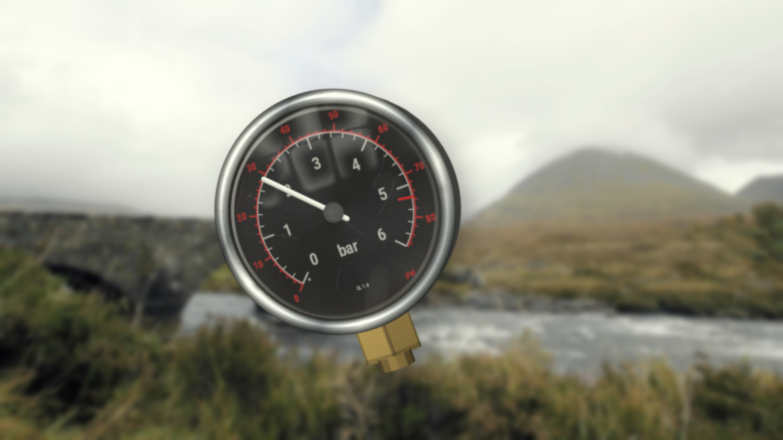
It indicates 2 bar
